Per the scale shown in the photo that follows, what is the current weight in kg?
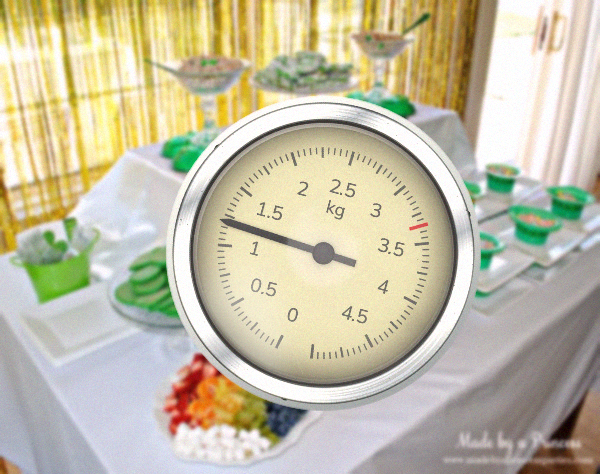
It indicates 1.2 kg
